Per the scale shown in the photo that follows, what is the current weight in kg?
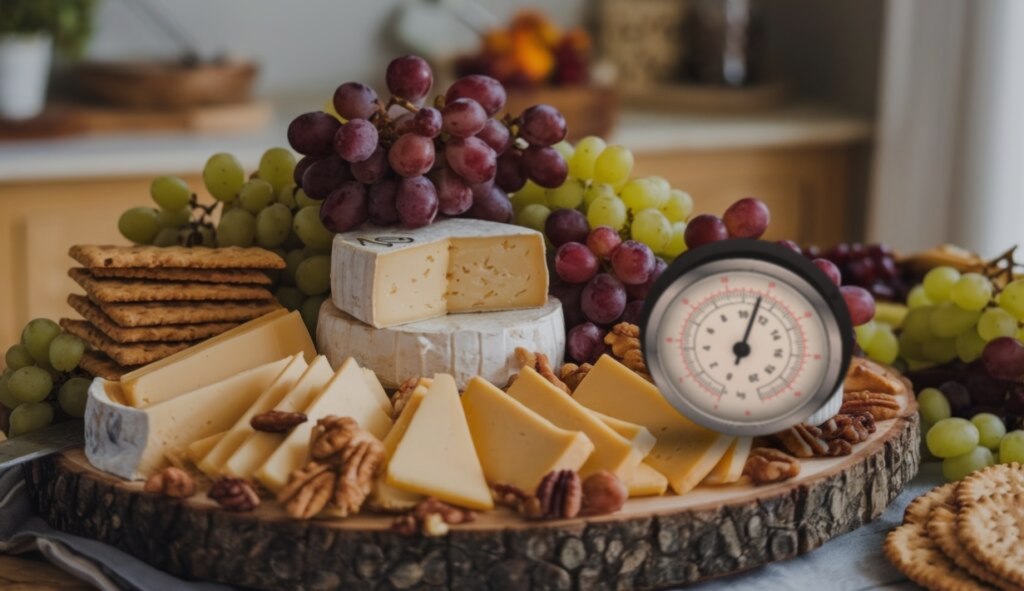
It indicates 11 kg
